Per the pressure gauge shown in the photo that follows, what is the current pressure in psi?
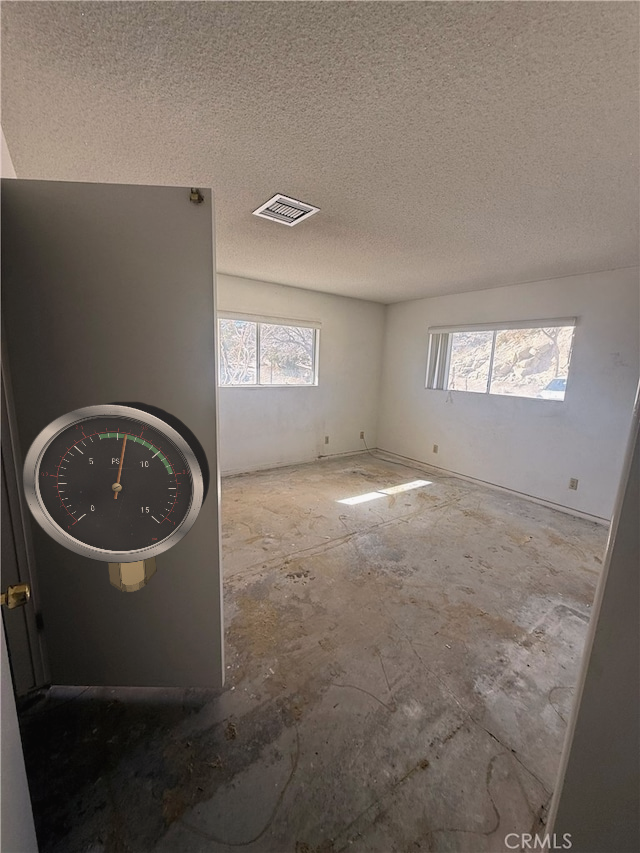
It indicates 8 psi
